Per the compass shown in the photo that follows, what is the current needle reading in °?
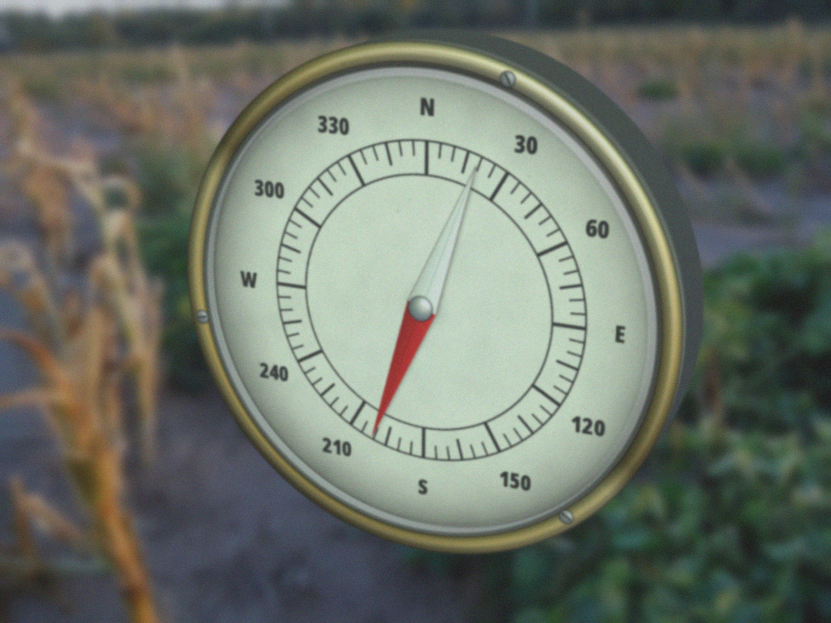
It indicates 200 °
